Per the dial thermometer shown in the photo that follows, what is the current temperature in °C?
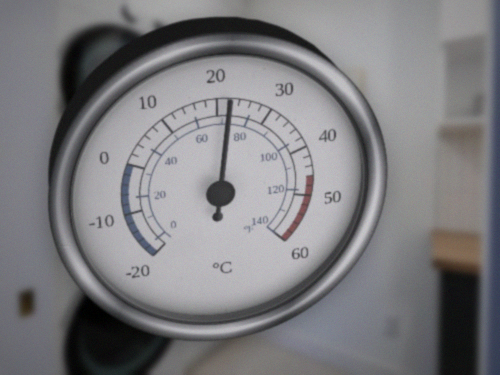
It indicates 22 °C
